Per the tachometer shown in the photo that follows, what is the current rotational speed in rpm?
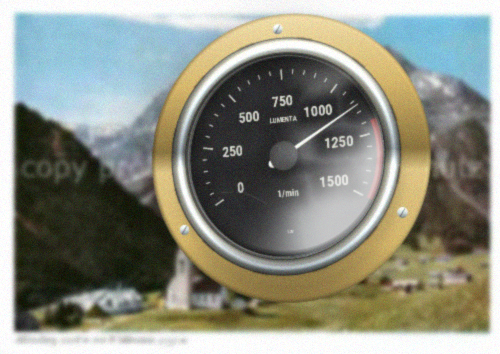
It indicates 1125 rpm
